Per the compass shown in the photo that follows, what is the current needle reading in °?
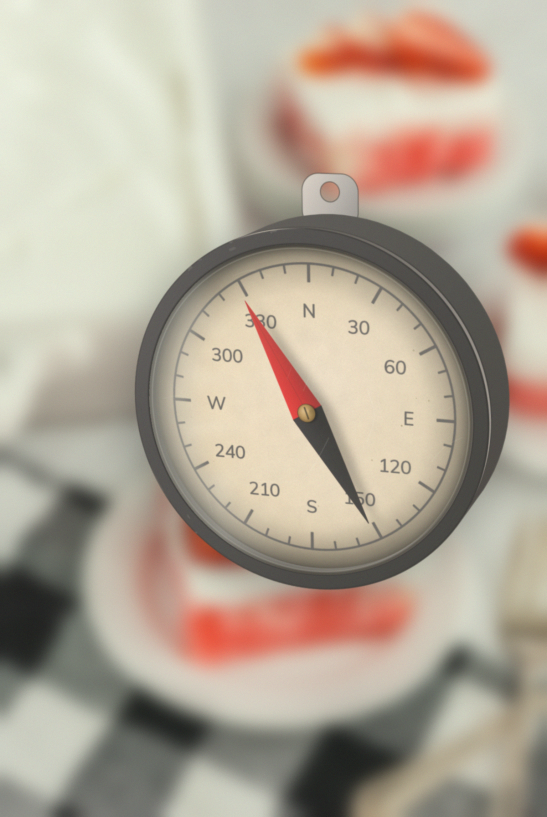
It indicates 330 °
